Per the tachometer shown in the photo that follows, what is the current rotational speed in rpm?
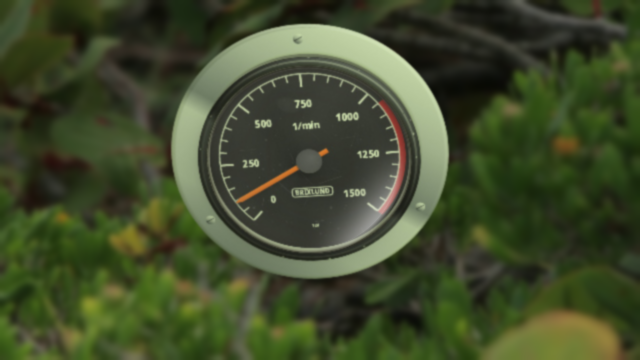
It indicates 100 rpm
